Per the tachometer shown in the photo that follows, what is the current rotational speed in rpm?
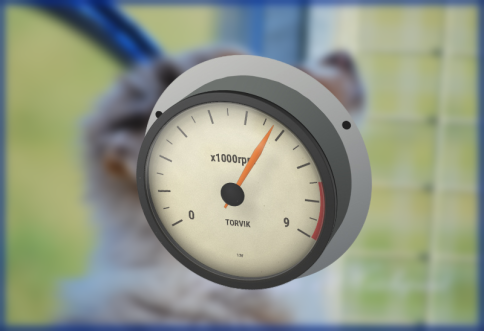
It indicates 5750 rpm
